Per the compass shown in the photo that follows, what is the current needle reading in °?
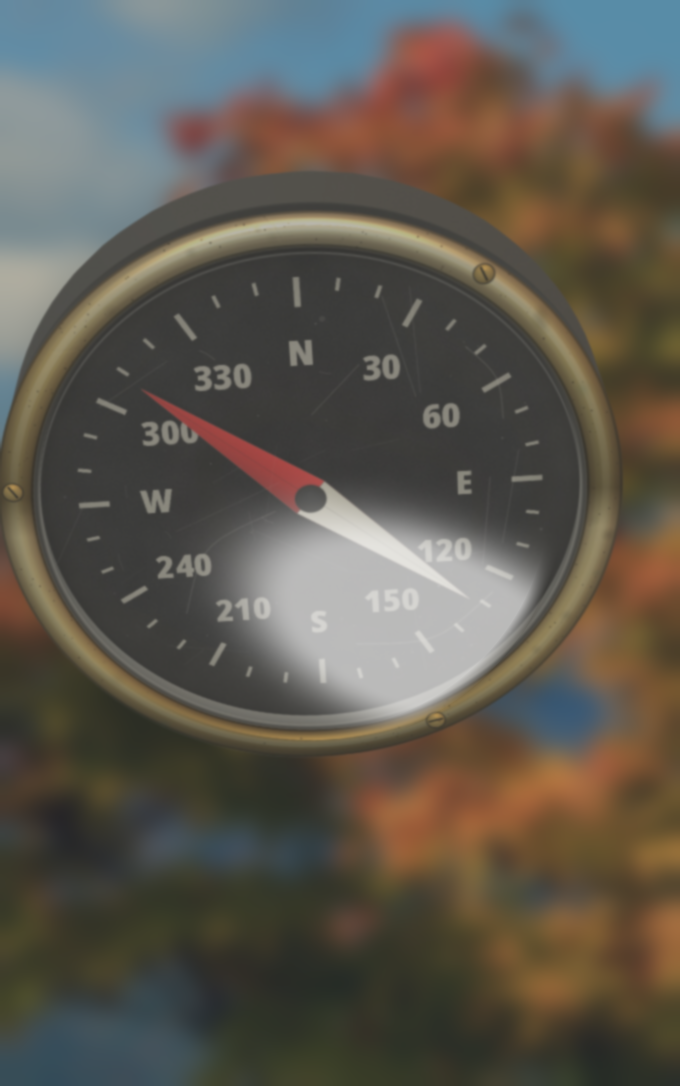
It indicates 310 °
